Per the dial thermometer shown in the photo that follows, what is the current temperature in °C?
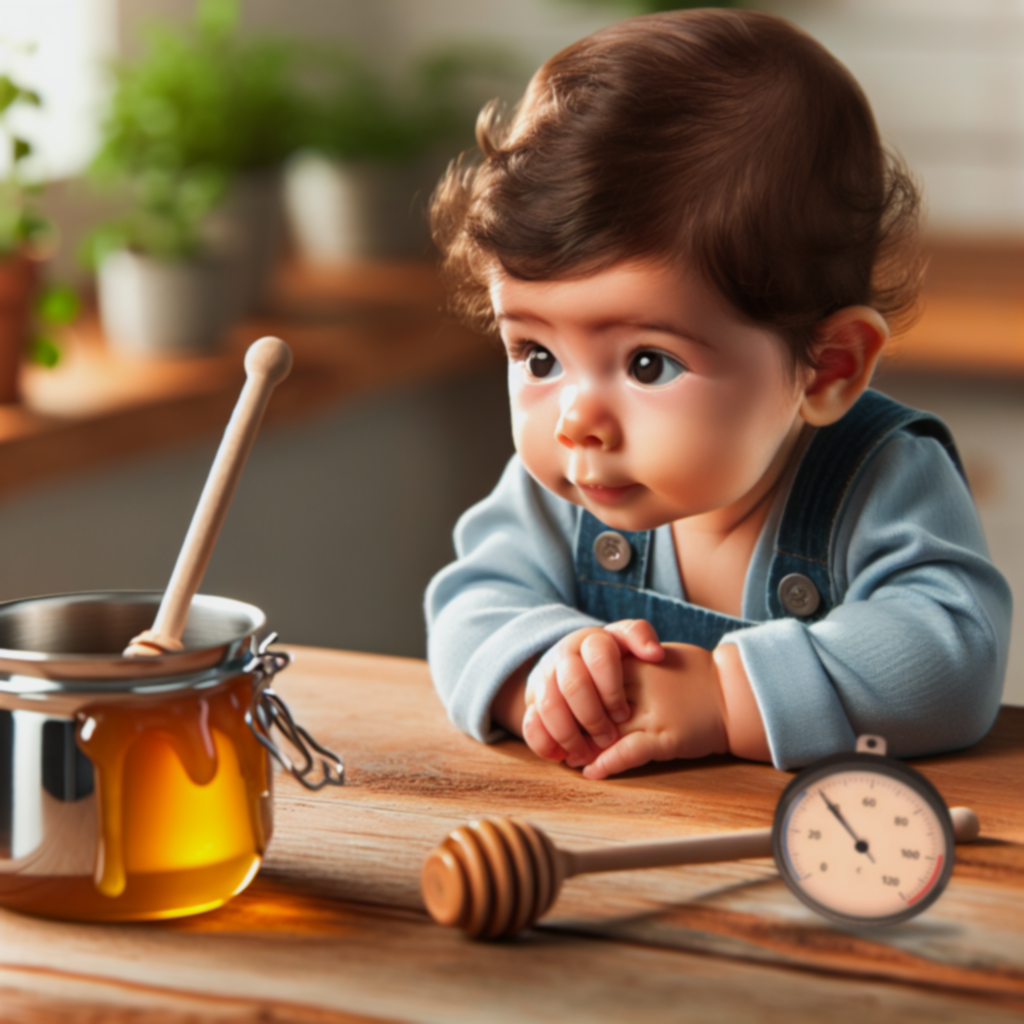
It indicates 40 °C
